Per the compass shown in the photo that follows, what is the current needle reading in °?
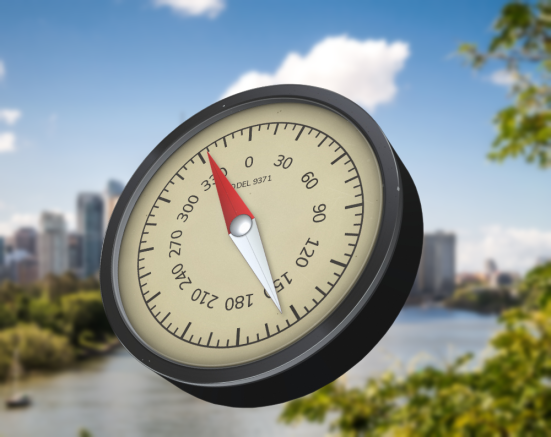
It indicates 335 °
